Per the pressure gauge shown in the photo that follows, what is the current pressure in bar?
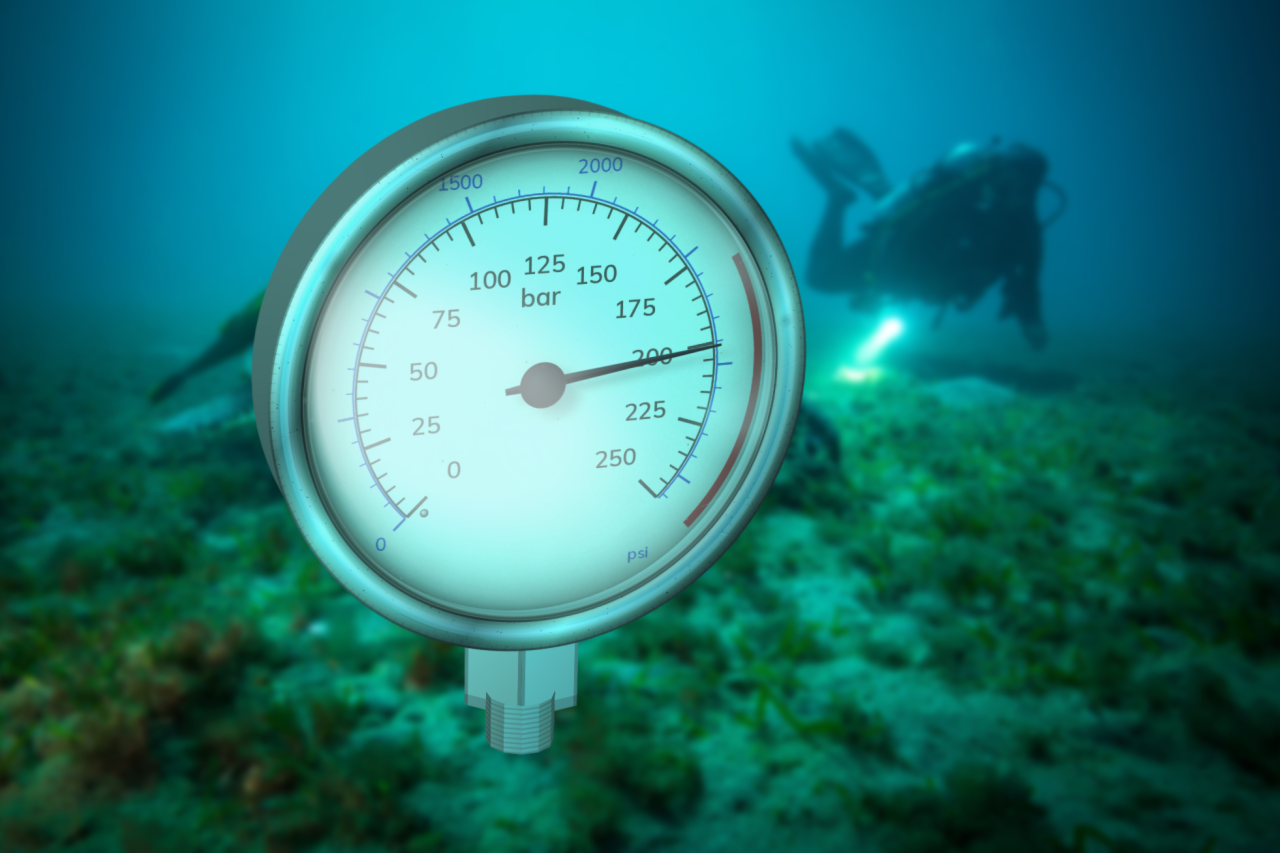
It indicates 200 bar
